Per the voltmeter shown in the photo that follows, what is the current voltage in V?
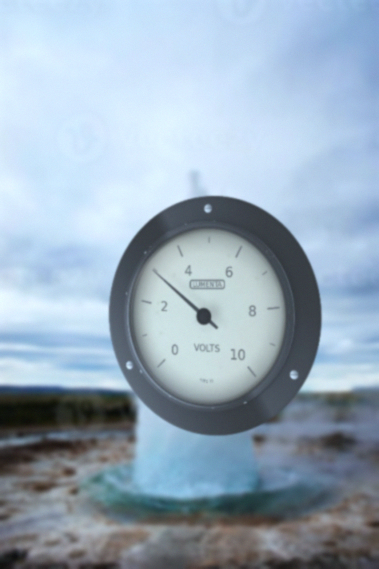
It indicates 3 V
